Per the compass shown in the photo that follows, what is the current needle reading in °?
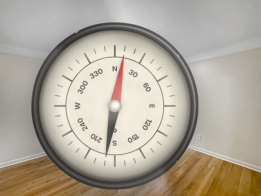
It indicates 10 °
